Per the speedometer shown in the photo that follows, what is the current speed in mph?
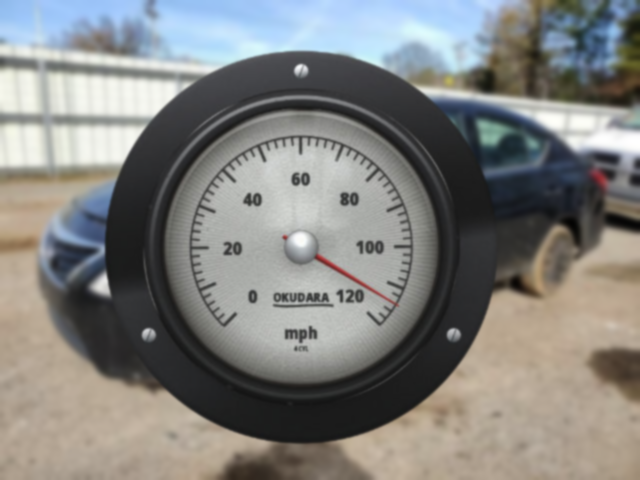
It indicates 114 mph
